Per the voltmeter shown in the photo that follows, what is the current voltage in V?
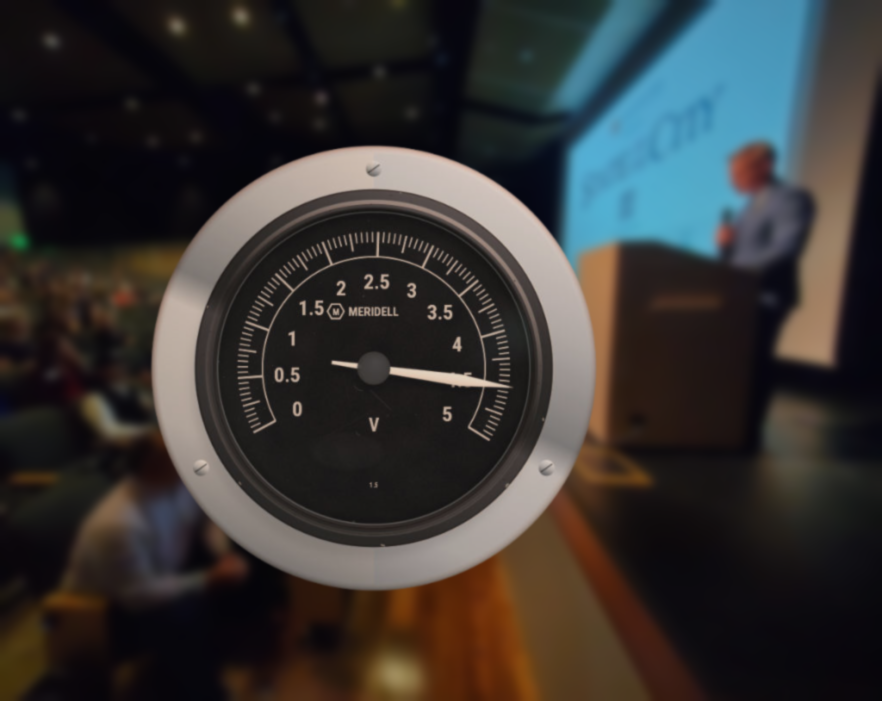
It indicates 4.5 V
